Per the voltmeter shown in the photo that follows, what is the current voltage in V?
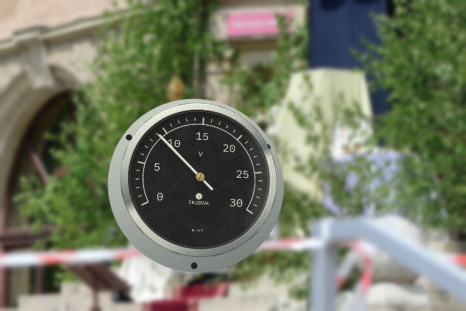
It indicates 9 V
